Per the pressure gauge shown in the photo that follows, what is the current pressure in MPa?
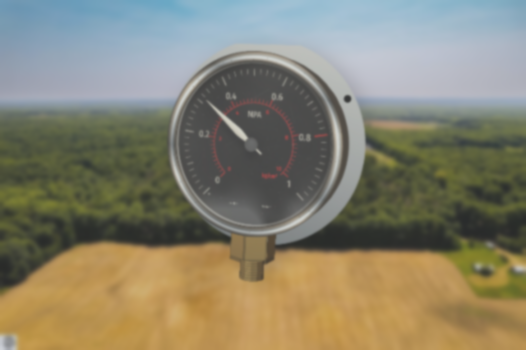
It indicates 0.32 MPa
